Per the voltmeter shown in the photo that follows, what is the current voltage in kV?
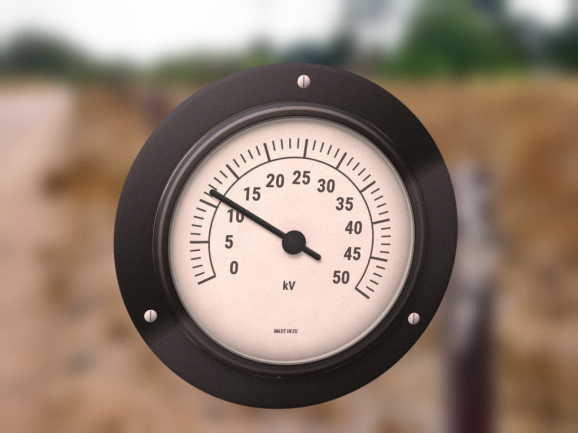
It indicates 11.5 kV
